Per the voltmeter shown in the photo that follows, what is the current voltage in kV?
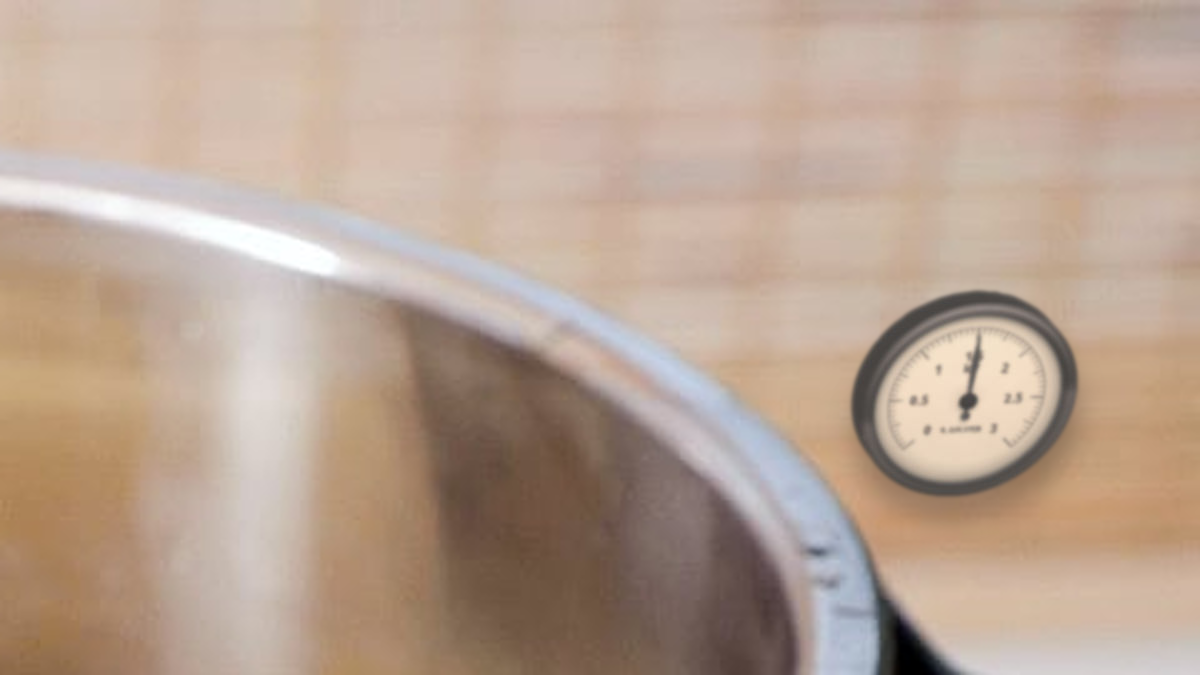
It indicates 1.5 kV
